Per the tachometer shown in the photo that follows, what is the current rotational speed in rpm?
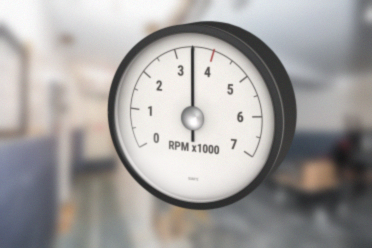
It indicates 3500 rpm
